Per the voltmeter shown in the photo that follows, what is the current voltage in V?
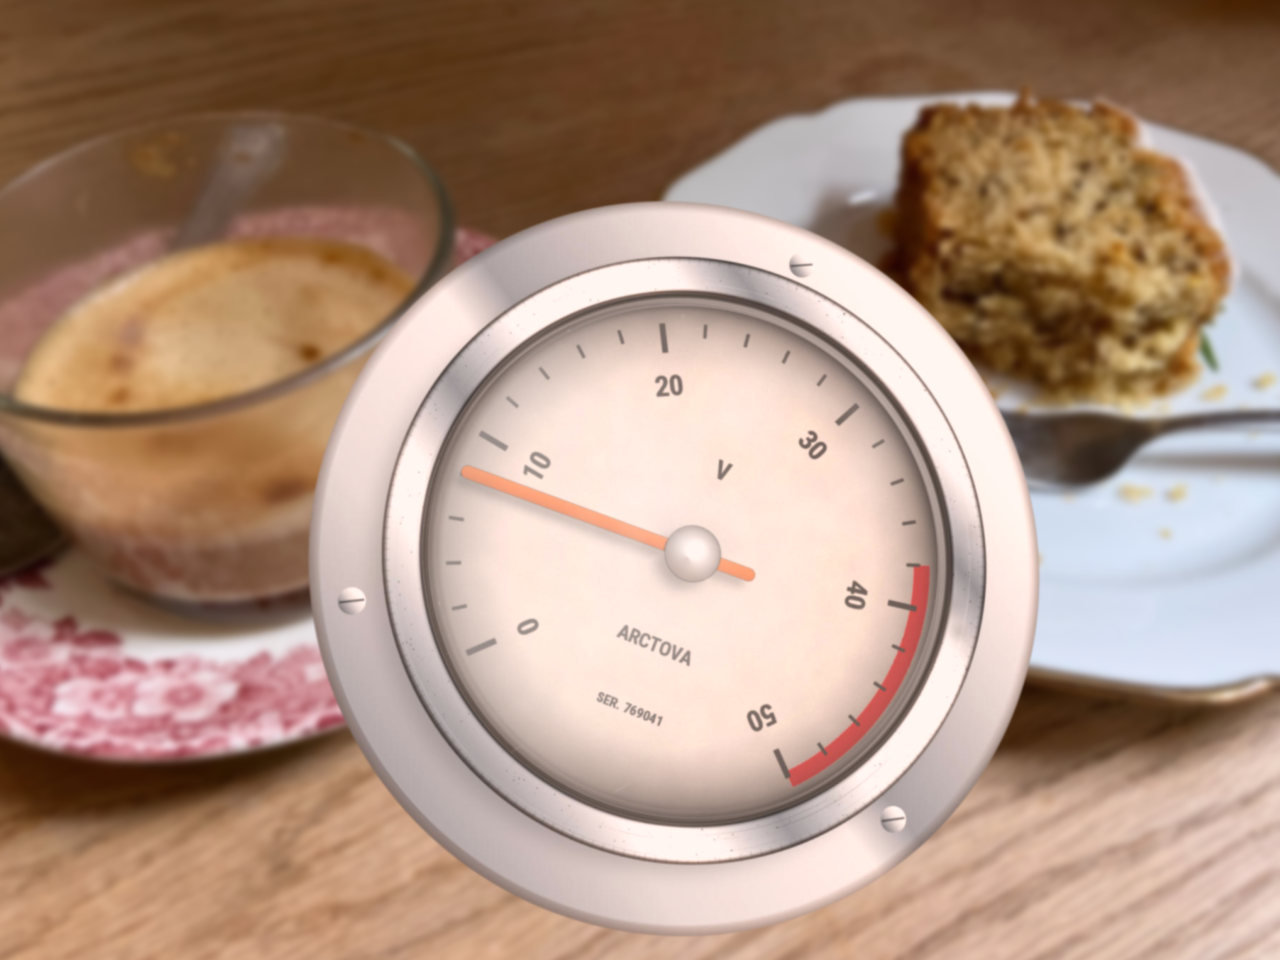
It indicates 8 V
